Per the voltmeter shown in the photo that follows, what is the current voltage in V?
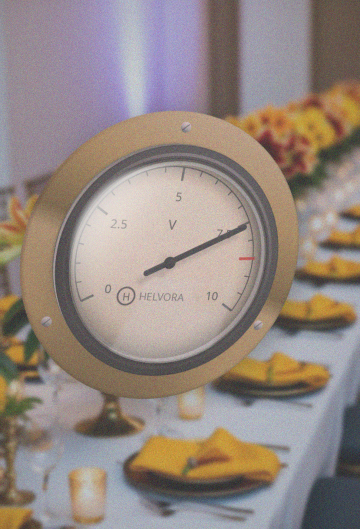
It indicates 7.5 V
